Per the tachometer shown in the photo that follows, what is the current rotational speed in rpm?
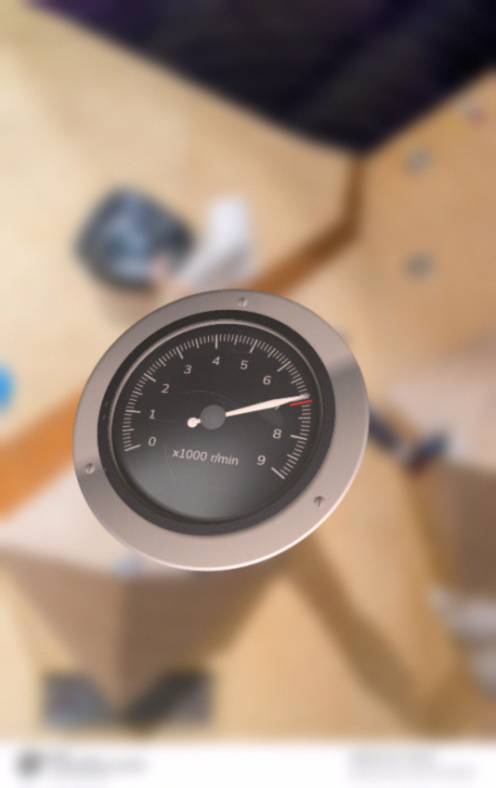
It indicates 7000 rpm
